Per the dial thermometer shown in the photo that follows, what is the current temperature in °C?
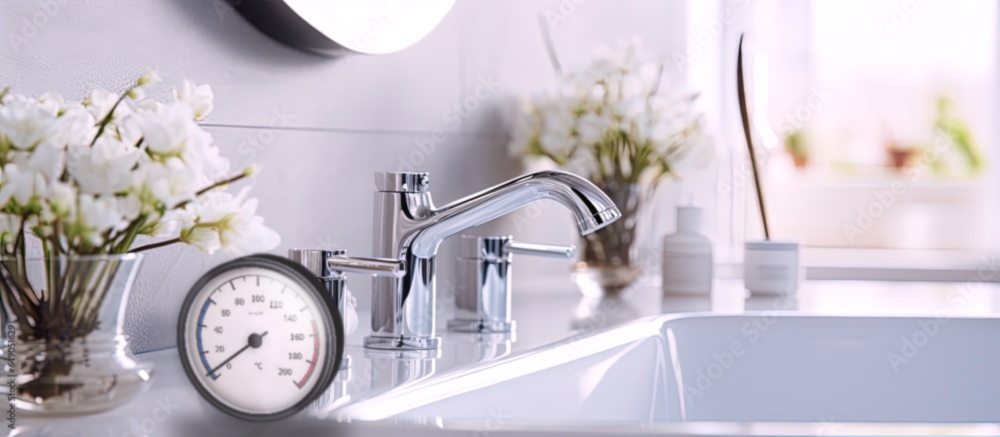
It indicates 5 °C
